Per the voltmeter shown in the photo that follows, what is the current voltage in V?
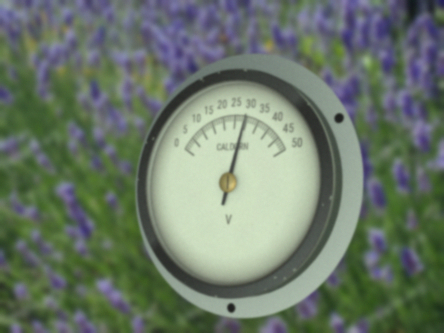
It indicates 30 V
